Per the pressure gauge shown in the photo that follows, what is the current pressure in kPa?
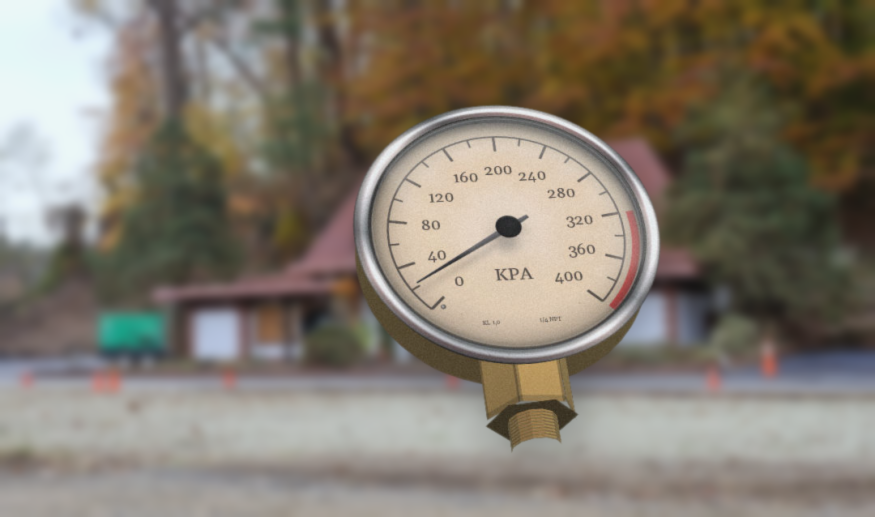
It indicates 20 kPa
